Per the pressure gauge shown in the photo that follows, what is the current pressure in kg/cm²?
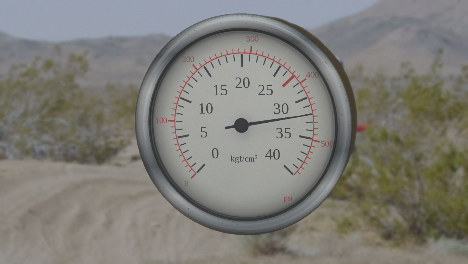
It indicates 32 kg/cm²
